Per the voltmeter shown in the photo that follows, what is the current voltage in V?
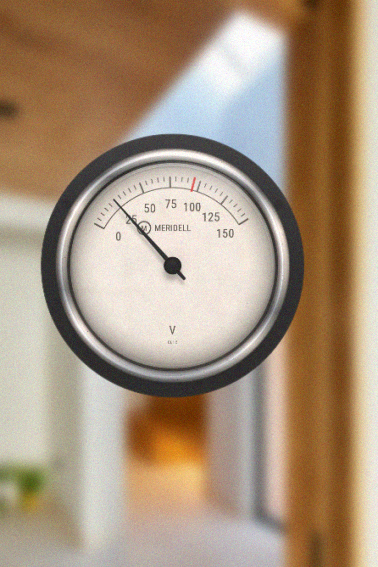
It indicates 25 V
